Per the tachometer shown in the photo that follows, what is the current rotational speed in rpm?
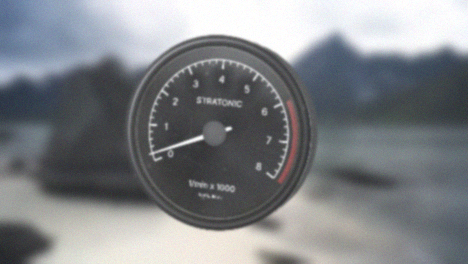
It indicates 200 rpm
